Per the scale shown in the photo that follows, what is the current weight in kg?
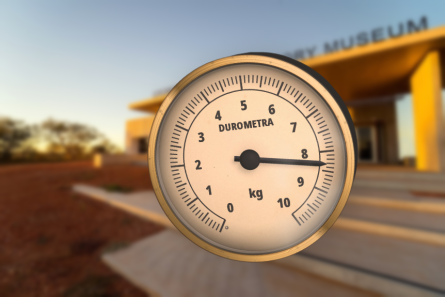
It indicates 8.3 kg
